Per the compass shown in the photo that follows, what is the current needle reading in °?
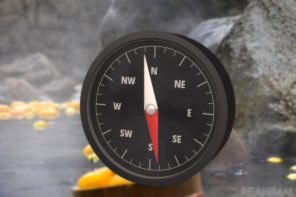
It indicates 170 °
